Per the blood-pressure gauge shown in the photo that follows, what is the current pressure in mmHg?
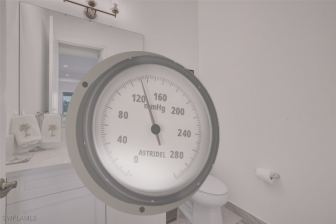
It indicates 130 mmHg
